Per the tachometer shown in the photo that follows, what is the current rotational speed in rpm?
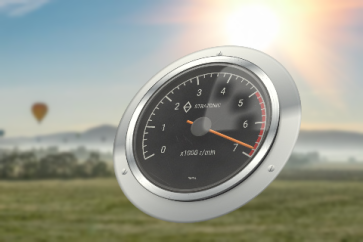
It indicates 6800 rpm
